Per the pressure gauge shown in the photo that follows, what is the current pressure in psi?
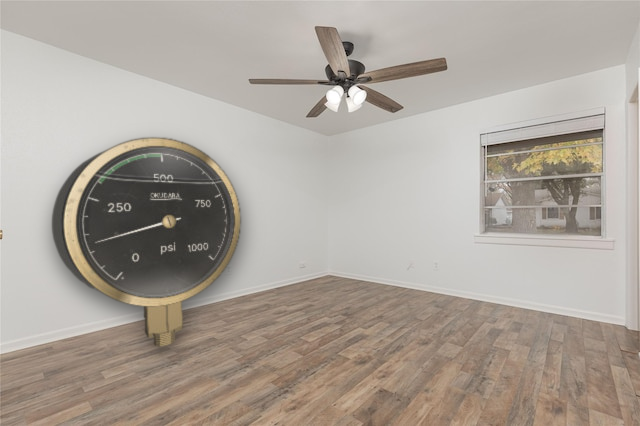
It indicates 125 psi
